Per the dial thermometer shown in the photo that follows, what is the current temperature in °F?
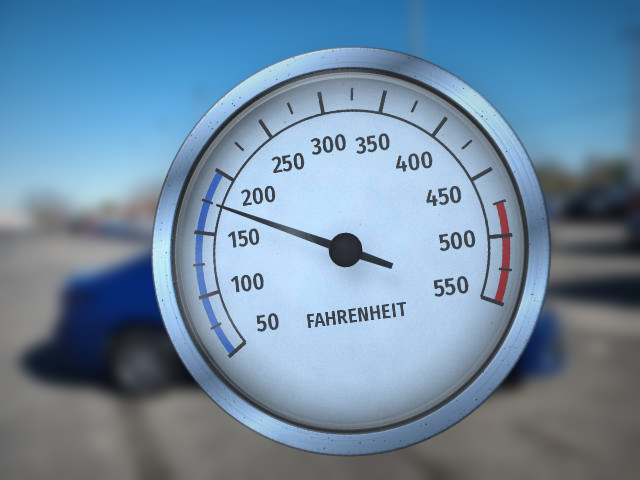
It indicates 175 °F
